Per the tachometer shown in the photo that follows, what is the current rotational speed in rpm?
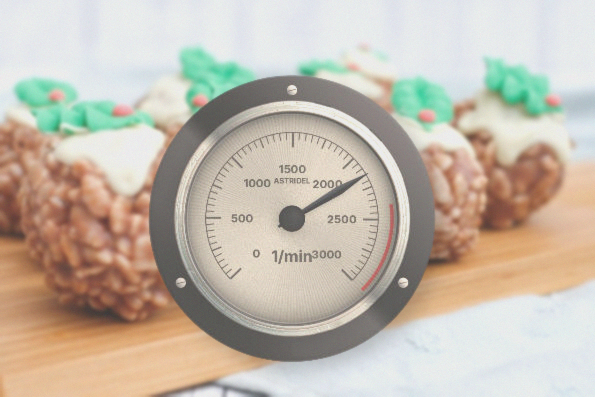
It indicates 2150 rpm
